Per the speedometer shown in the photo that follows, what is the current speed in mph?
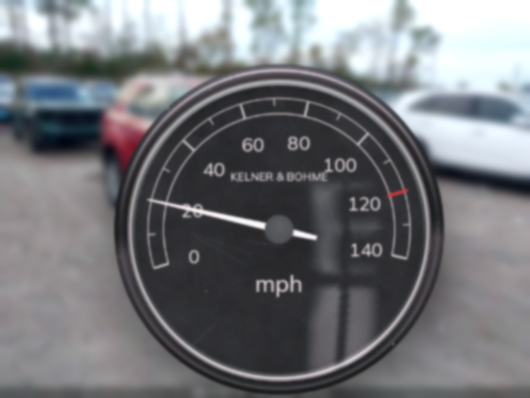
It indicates 20 mph
